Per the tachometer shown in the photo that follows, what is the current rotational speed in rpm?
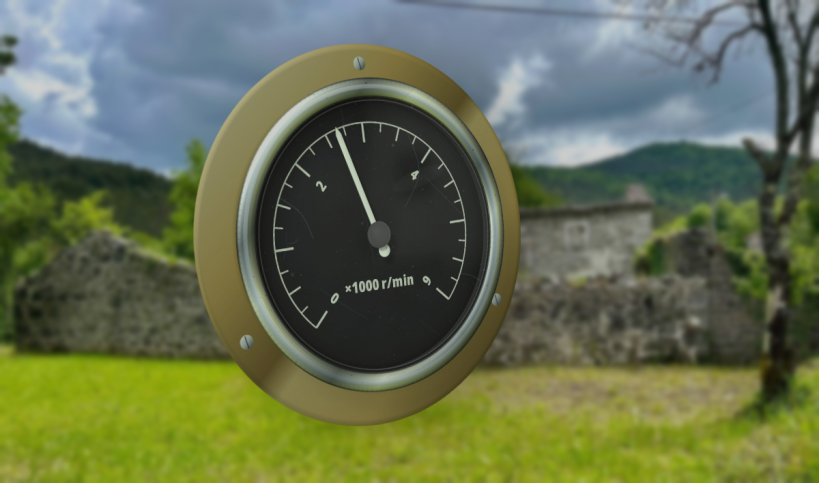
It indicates 2625 rpm
